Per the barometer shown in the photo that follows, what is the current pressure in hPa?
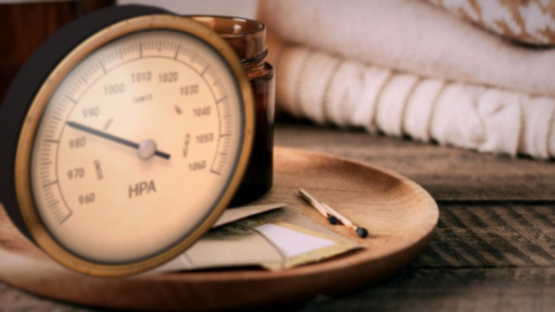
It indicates 985 hPa
